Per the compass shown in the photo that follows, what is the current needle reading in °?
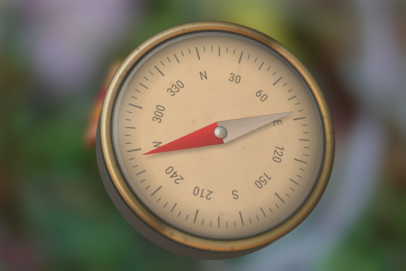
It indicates 265 °
